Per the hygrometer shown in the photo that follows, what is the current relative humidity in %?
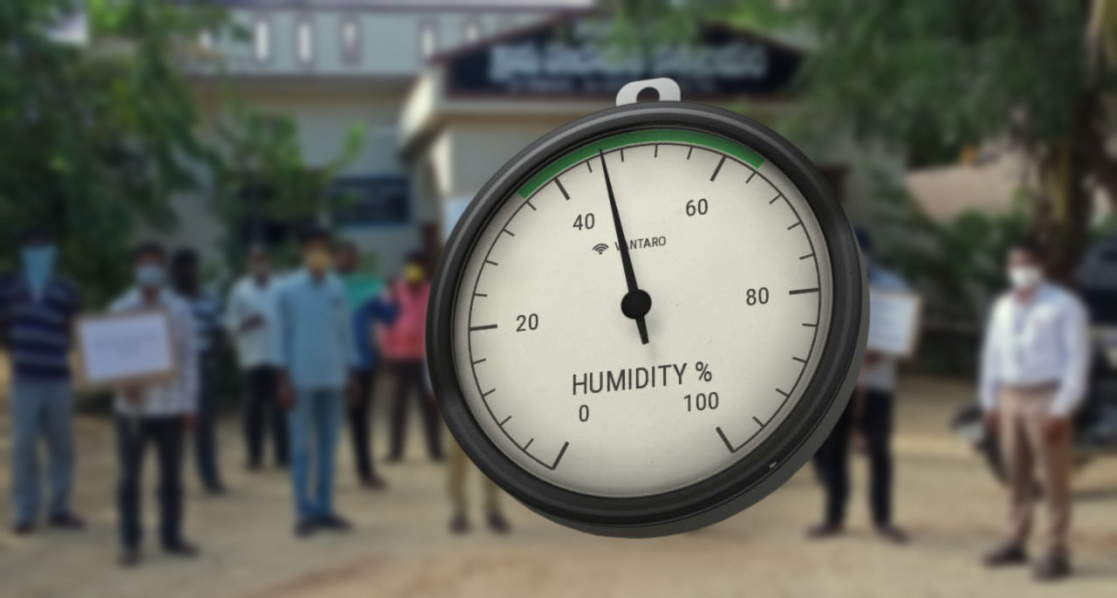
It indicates 46 %
